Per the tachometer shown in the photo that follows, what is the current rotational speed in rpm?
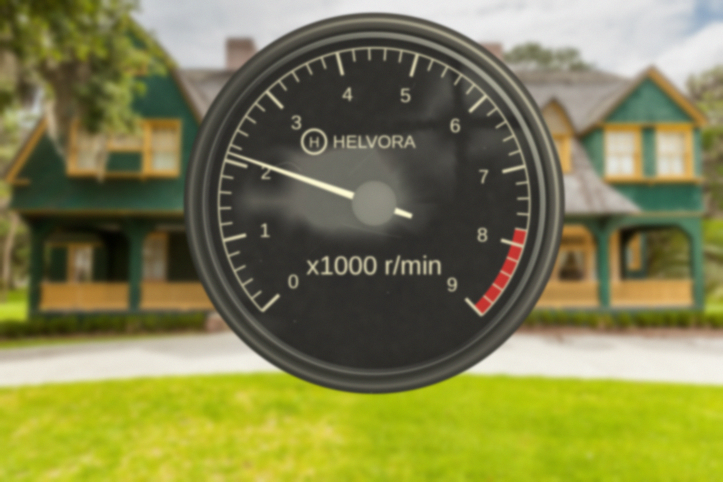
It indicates 2100 rpm
